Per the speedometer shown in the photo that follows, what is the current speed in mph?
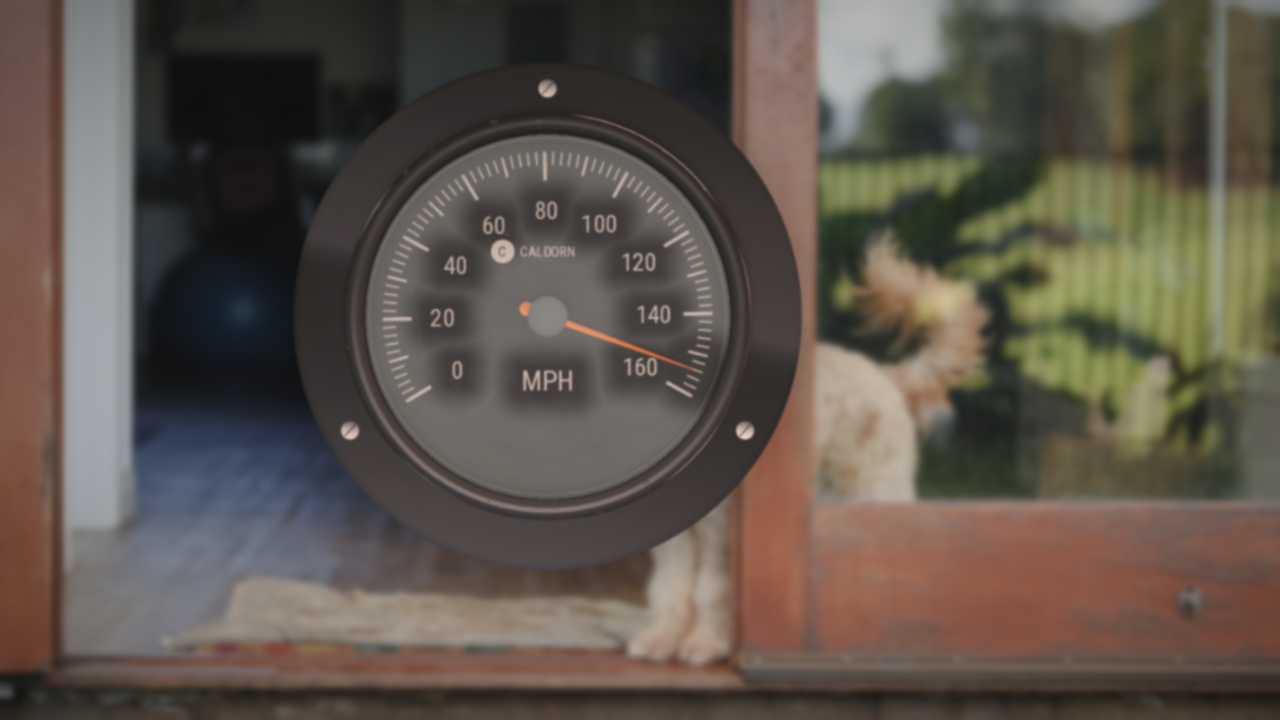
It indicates 154 mph
